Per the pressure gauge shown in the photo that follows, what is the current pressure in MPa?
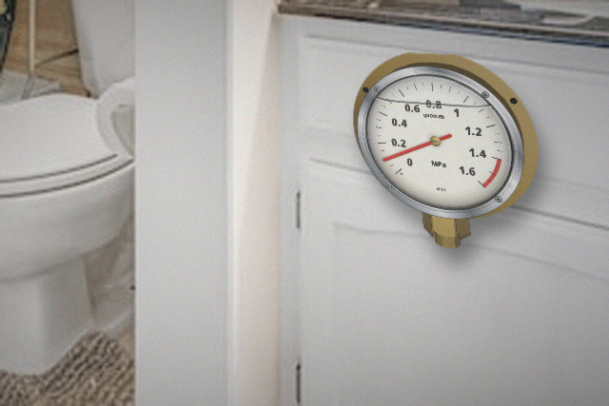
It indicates 0.1 MPa
